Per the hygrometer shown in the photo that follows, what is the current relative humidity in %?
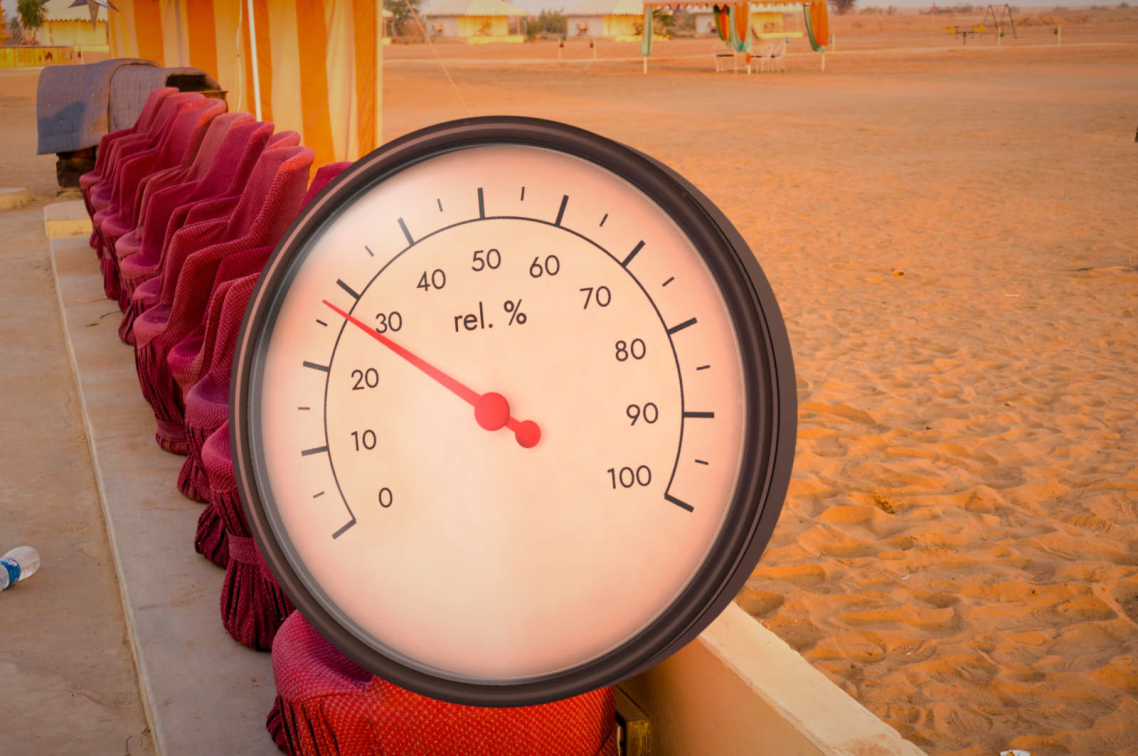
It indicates 27.5 %
